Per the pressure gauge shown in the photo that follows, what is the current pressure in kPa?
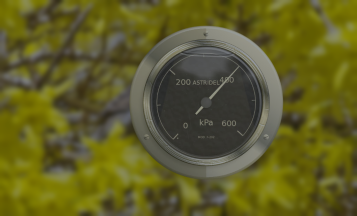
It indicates 400 kPa
